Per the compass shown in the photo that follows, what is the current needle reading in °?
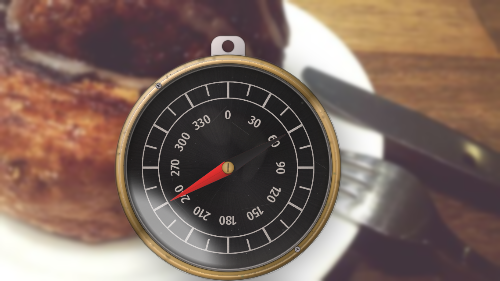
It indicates 240 °
